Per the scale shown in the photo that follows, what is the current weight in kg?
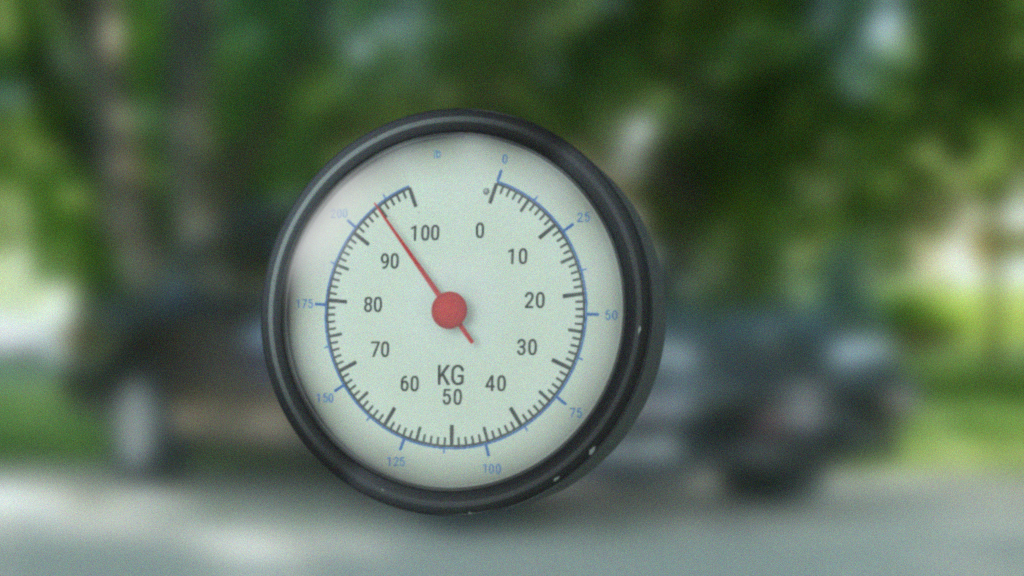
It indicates 95 kg
